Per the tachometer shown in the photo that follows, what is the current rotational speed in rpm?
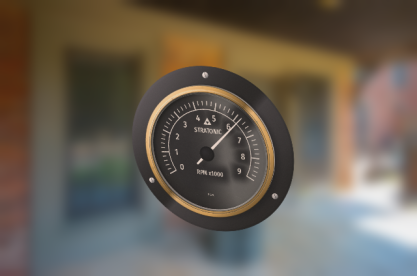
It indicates 6200 rpm
